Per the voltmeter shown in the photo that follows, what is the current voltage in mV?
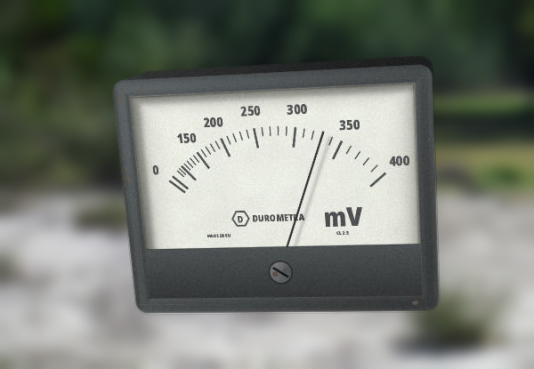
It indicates 330 mV
